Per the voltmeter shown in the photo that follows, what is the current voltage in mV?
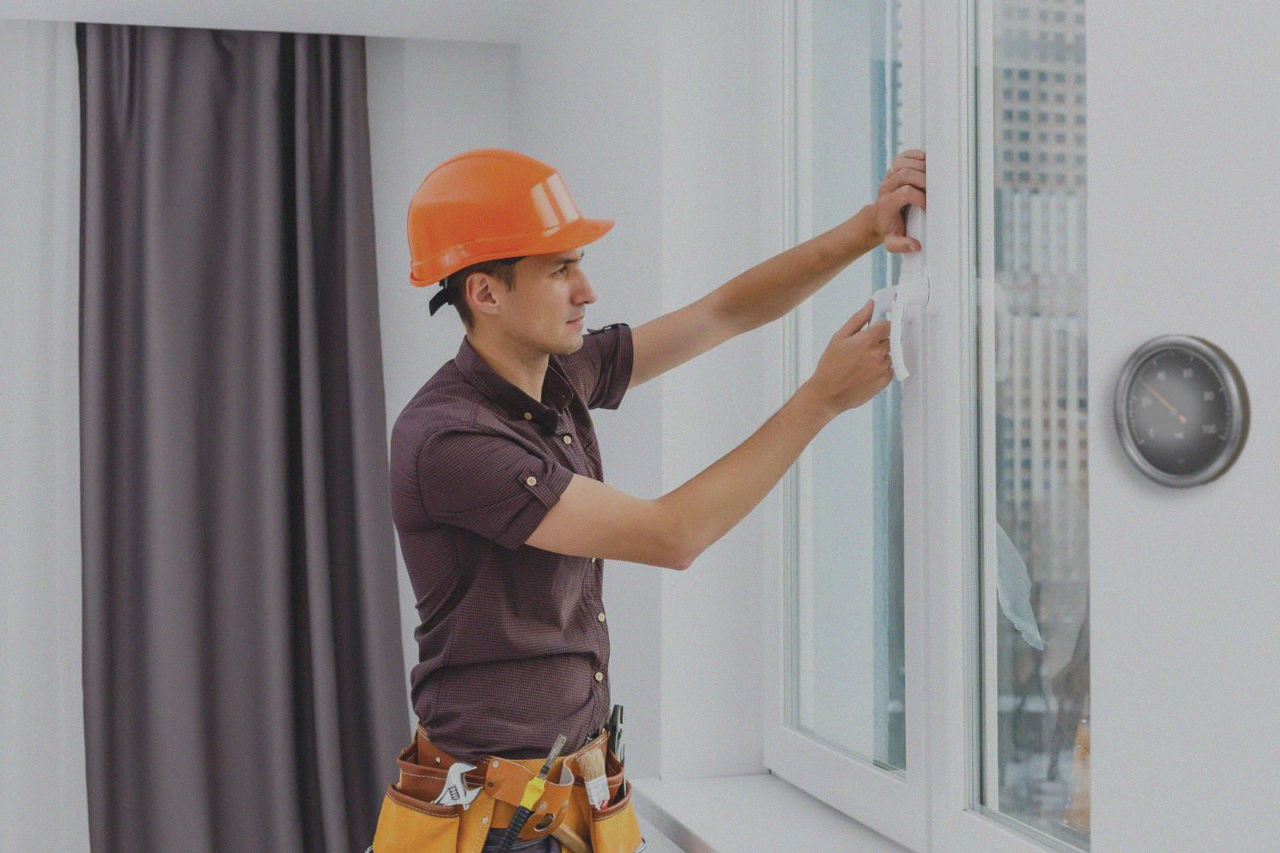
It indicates 30 mV
